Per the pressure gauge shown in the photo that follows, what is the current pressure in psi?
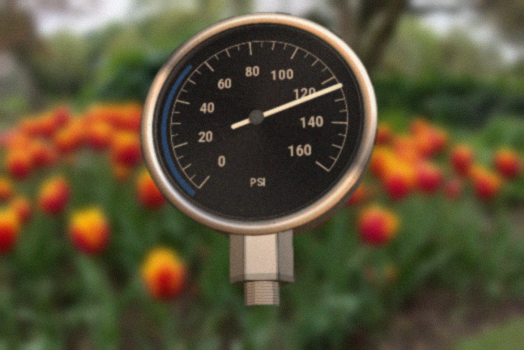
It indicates 125 psi
